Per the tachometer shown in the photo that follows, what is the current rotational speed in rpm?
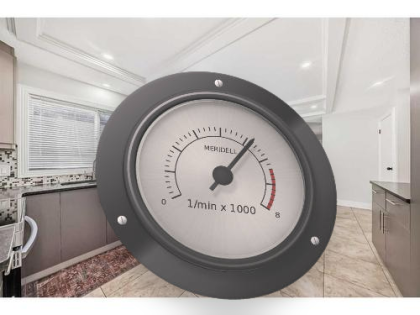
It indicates 5200 rpm
